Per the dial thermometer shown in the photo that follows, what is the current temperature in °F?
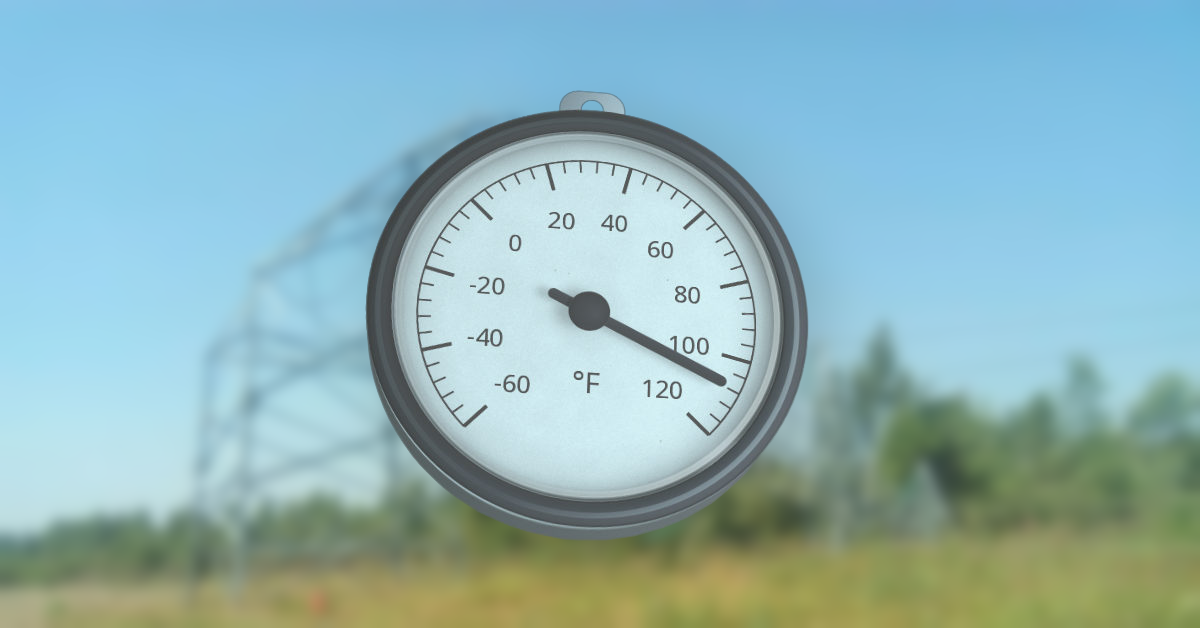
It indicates 108 °F
